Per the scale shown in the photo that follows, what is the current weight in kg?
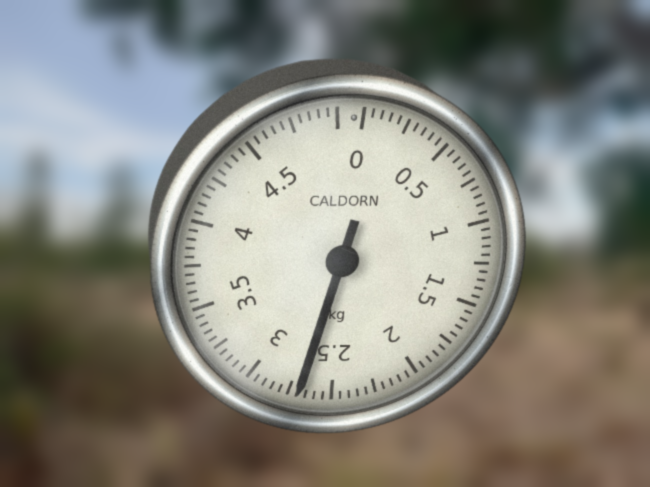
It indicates 2.7 kg
